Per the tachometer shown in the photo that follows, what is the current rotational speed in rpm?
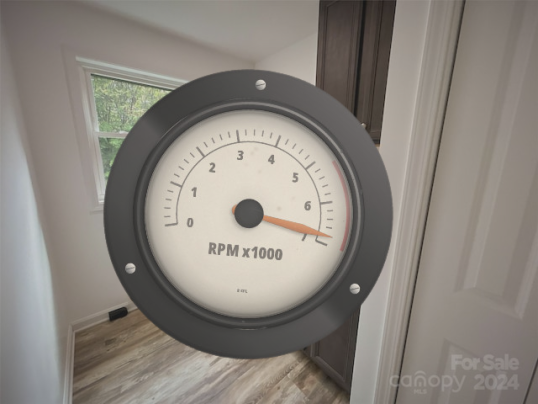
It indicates 6800 rpm
